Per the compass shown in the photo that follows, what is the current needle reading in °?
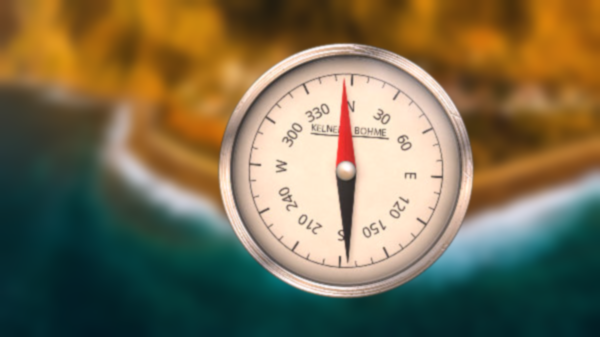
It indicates 355 °
